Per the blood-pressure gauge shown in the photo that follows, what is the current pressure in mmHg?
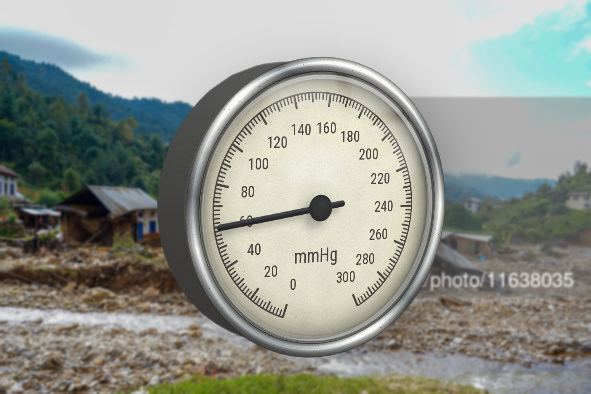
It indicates 60 mmHg
